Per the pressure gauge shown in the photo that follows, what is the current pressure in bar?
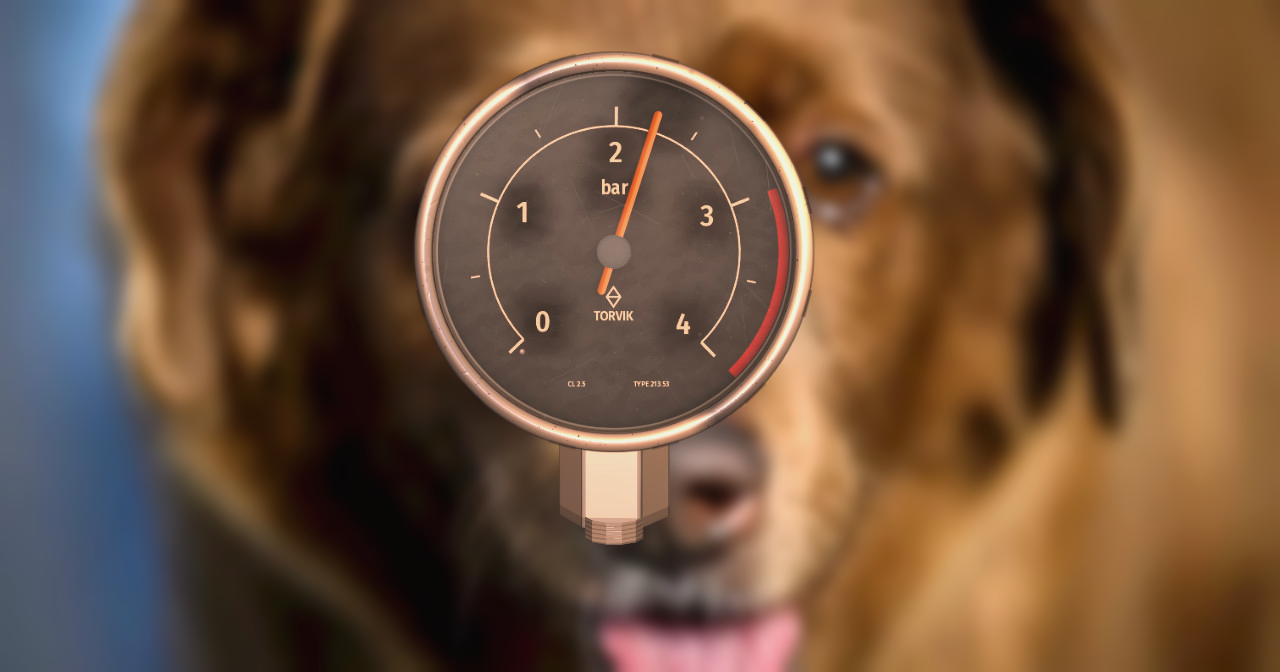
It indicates 2.25 bar
